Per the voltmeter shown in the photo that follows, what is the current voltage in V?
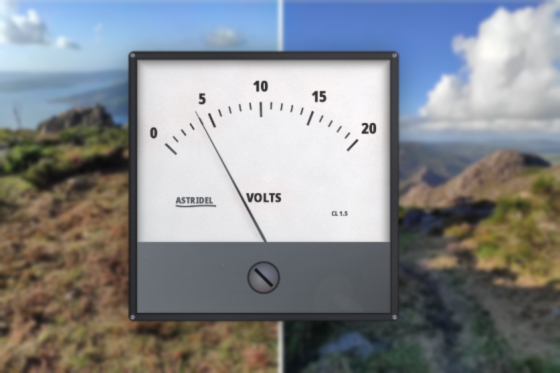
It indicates 4 V
